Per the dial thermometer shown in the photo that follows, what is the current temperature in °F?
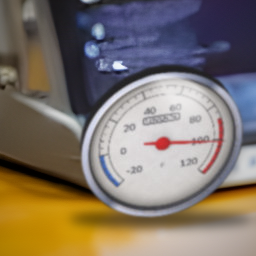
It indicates 100 °F
